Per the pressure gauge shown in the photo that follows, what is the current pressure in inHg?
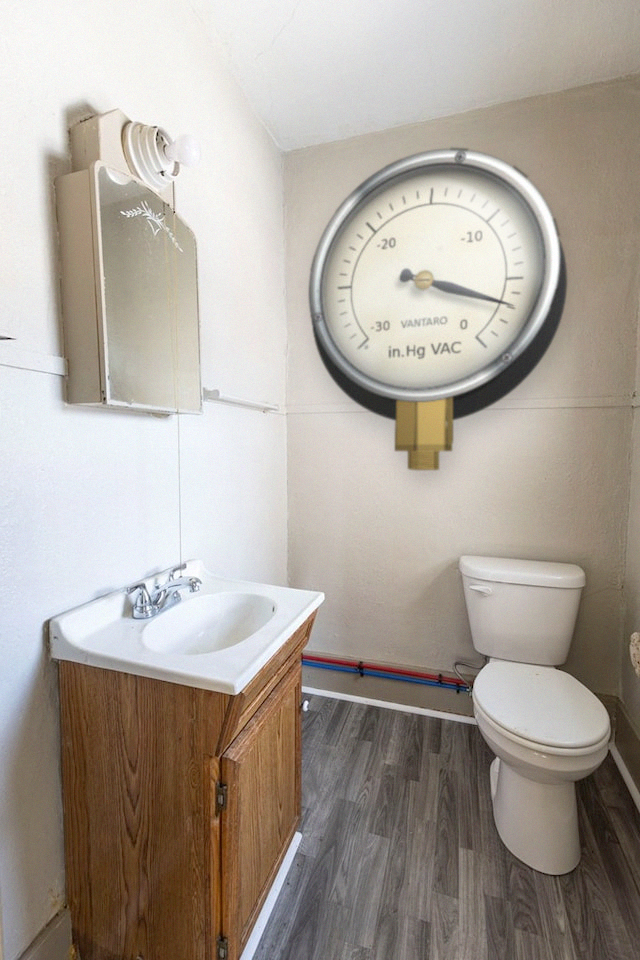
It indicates -3 inHg
